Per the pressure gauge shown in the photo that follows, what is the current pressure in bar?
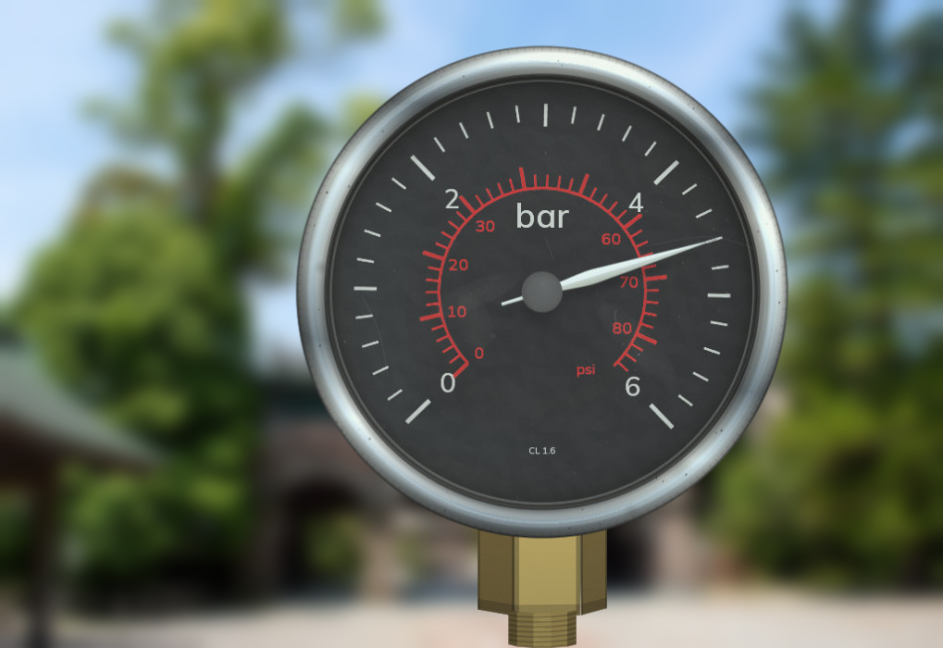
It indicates 4.6 bar
